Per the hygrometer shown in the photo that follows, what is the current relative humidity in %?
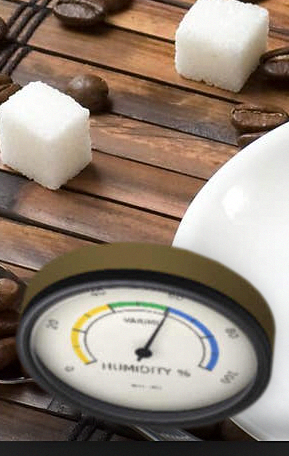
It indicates 60 %
